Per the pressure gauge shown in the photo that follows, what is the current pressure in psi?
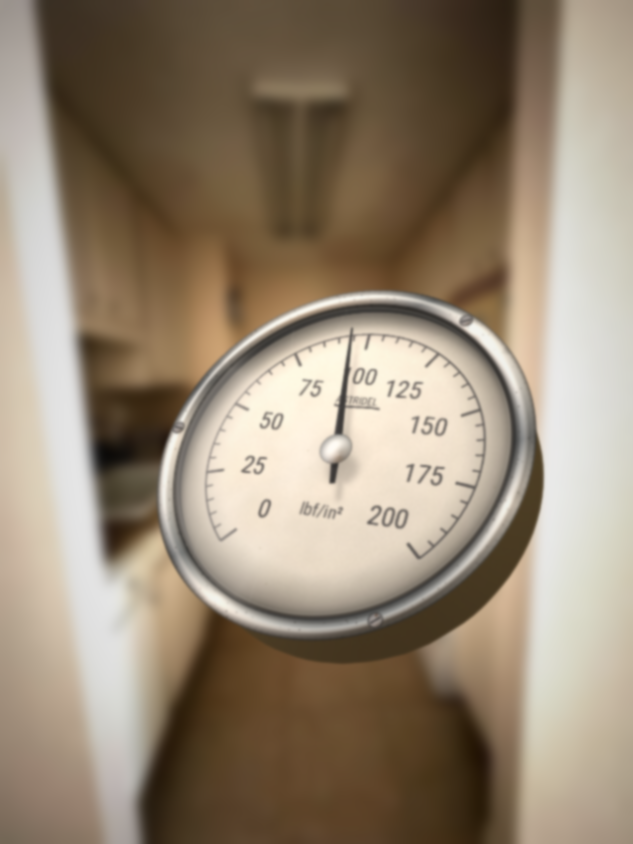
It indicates 95 psi
